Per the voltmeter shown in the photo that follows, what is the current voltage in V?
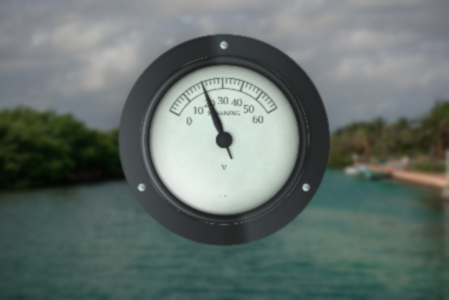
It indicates 20 V
